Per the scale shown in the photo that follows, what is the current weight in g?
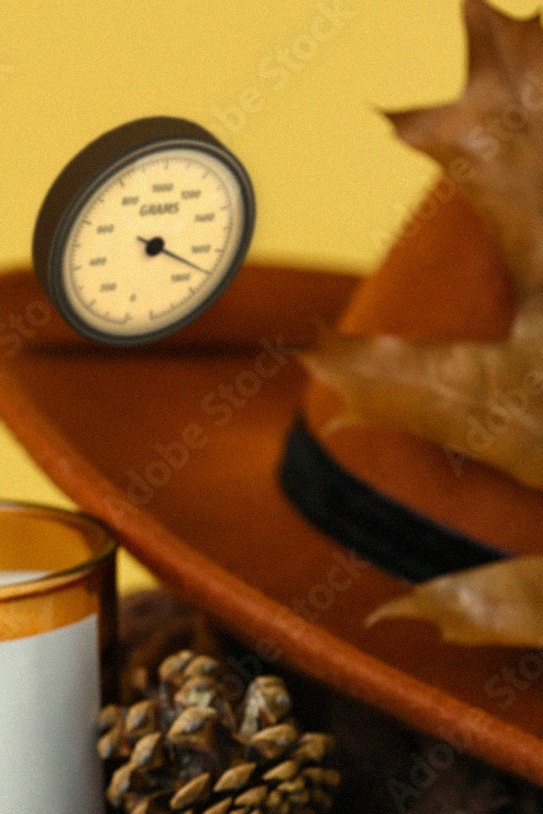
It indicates 1700 g
